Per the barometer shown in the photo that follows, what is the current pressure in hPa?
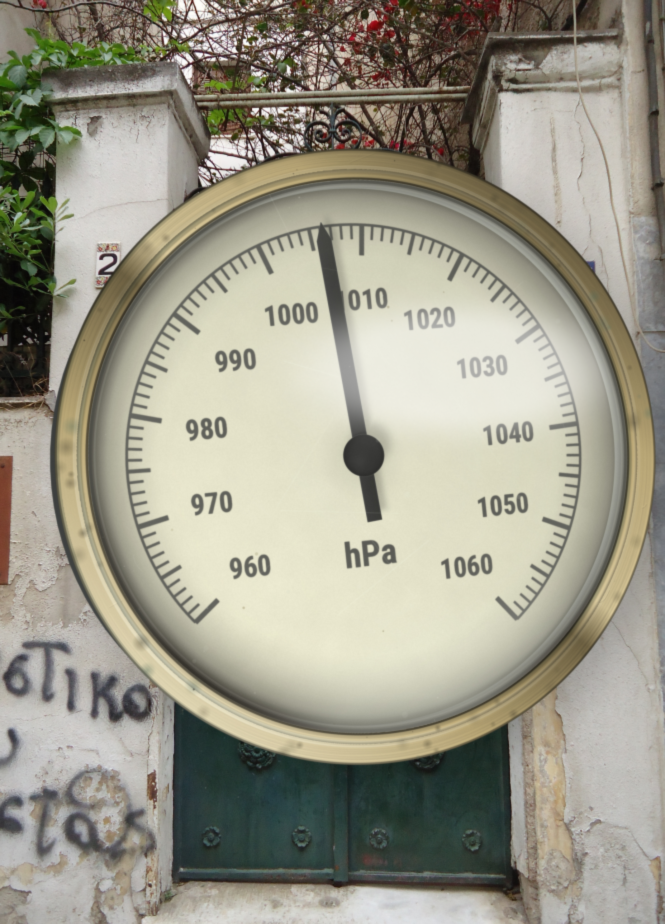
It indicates 1006 hPa
